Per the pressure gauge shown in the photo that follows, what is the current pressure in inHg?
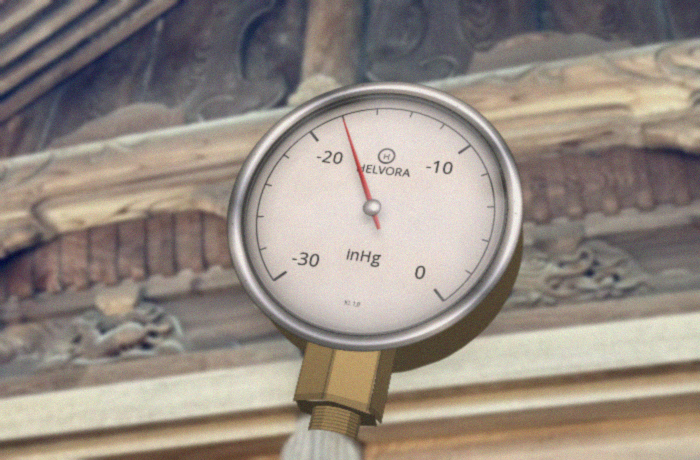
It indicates -18 inHg
